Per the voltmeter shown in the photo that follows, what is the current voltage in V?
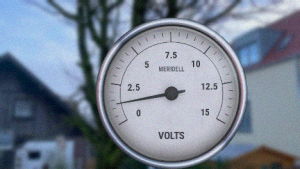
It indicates 1.25 V
